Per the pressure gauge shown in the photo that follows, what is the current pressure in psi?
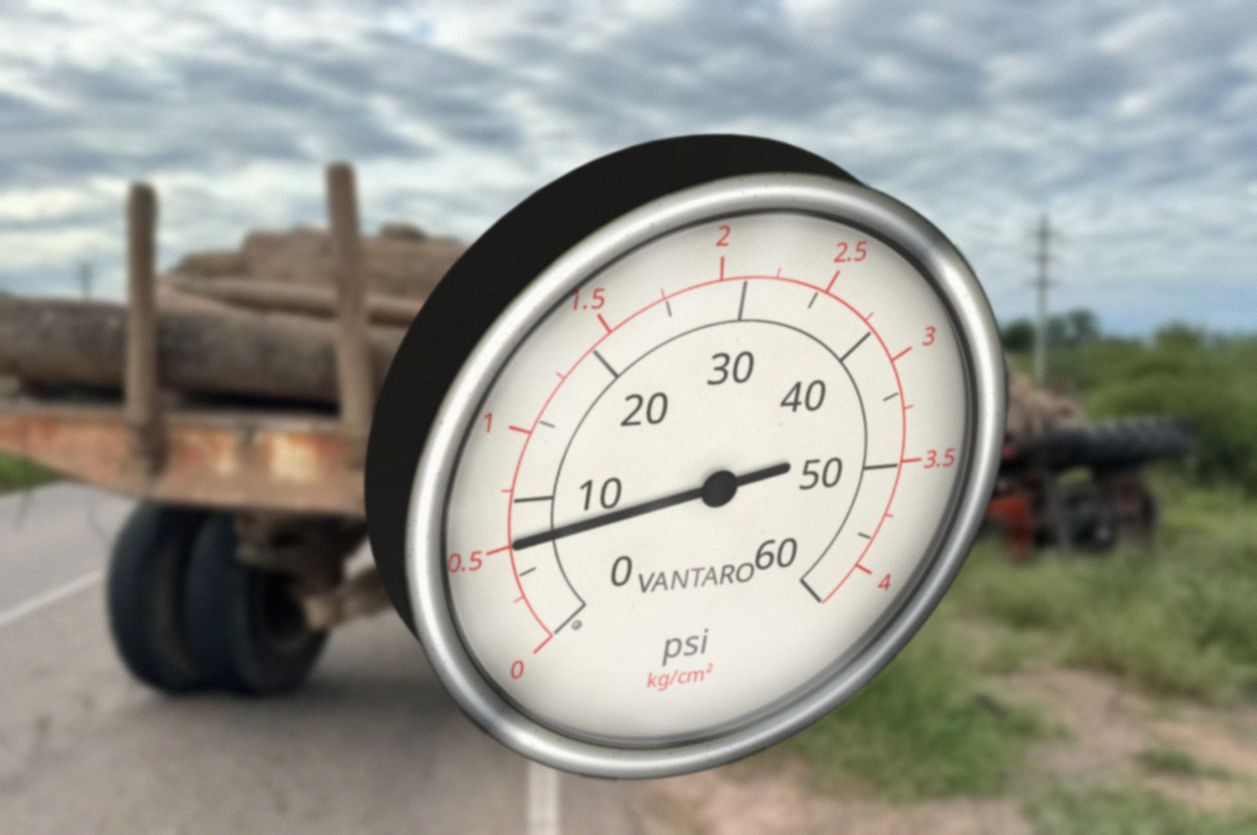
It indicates 7.5 psi
